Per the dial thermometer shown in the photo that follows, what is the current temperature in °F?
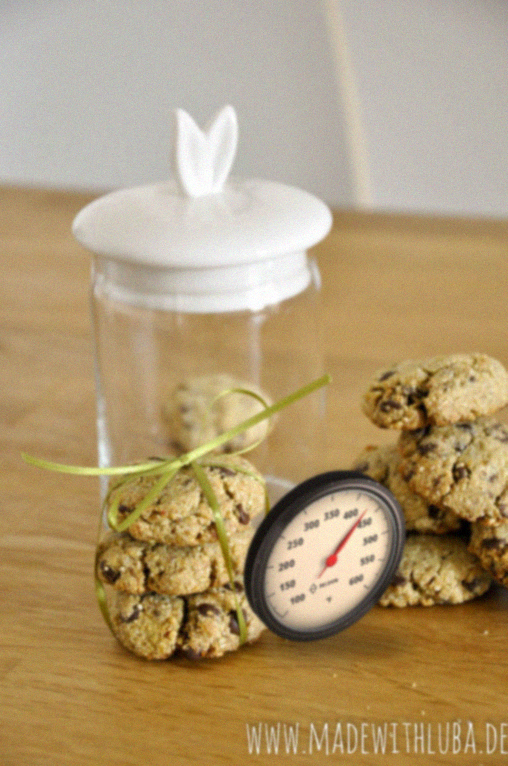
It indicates 425 °F
